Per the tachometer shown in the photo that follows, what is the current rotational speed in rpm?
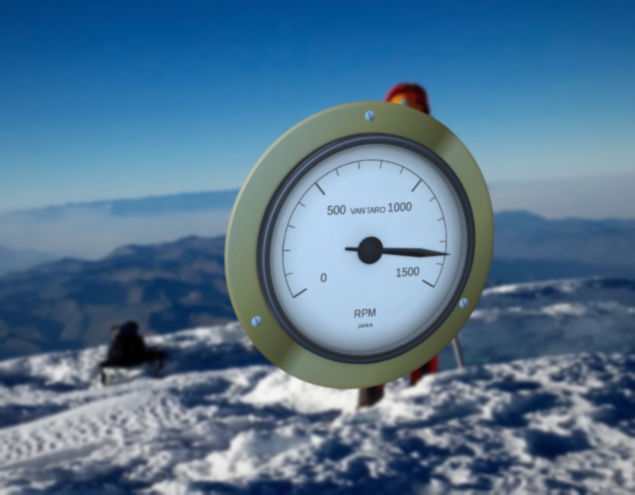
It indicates 1350 rpm
